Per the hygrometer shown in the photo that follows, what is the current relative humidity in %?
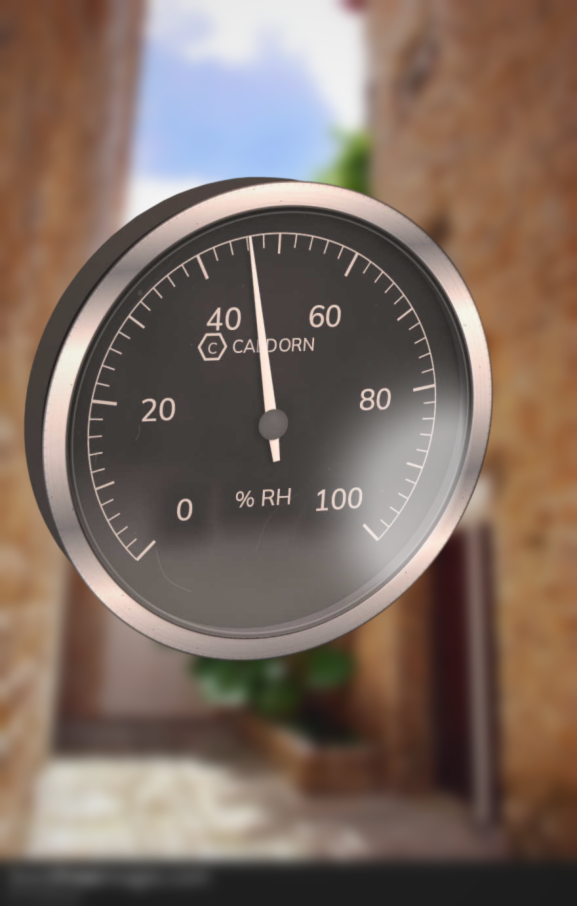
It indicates 46 %
